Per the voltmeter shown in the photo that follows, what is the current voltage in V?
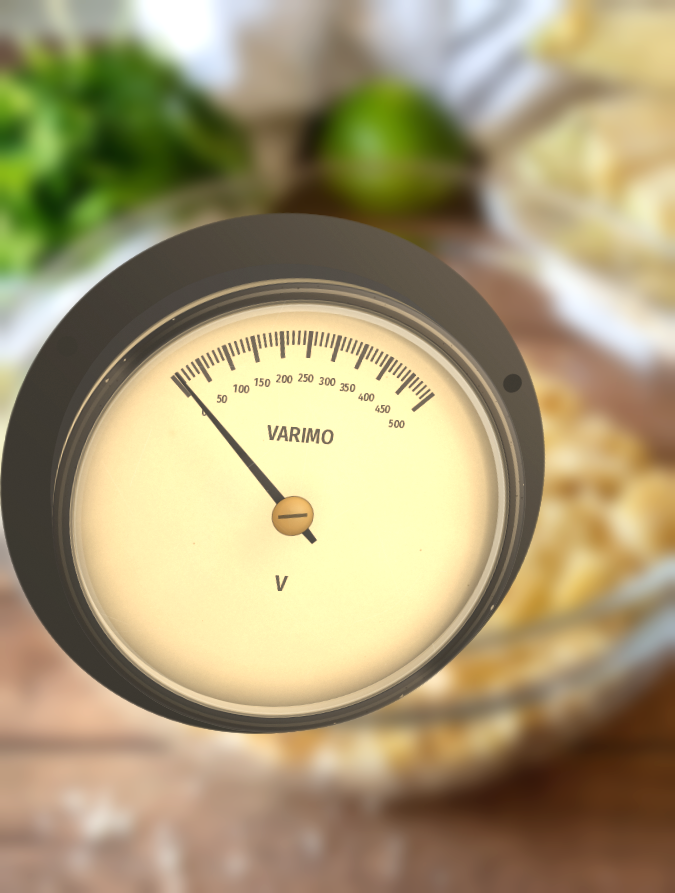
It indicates 10 V
